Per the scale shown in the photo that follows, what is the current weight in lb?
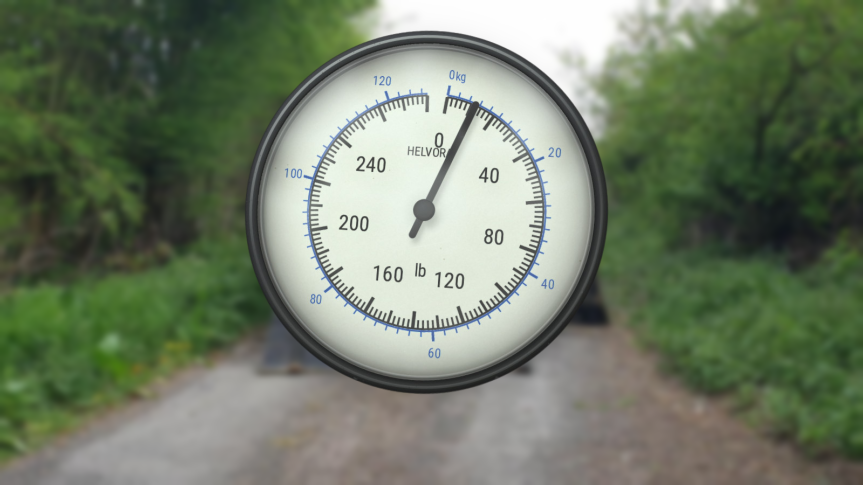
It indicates 12 lb
